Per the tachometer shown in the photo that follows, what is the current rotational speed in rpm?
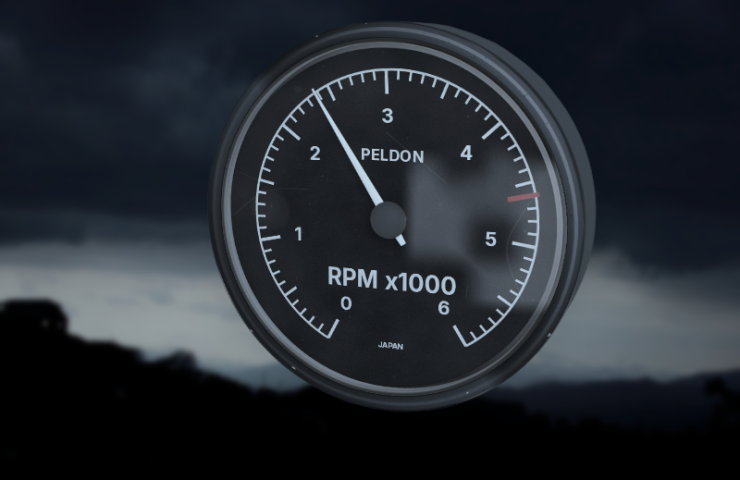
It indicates 2400 rpm
